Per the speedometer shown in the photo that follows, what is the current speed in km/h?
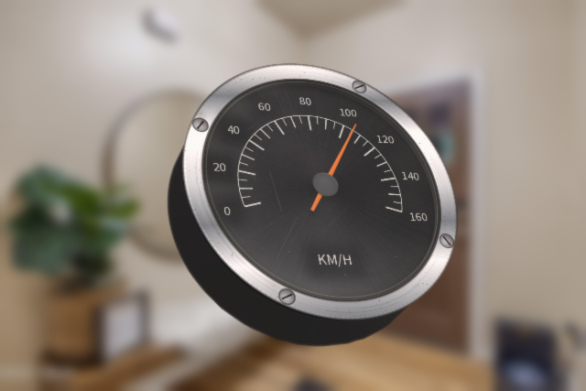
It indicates 105 km/h
